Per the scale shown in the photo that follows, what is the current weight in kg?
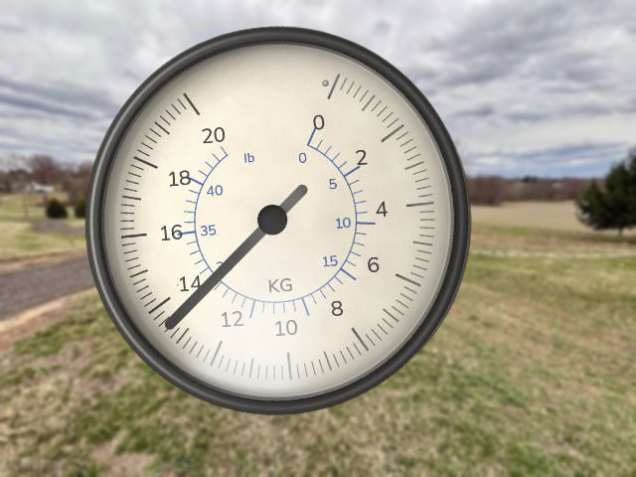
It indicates 13.4 kg
